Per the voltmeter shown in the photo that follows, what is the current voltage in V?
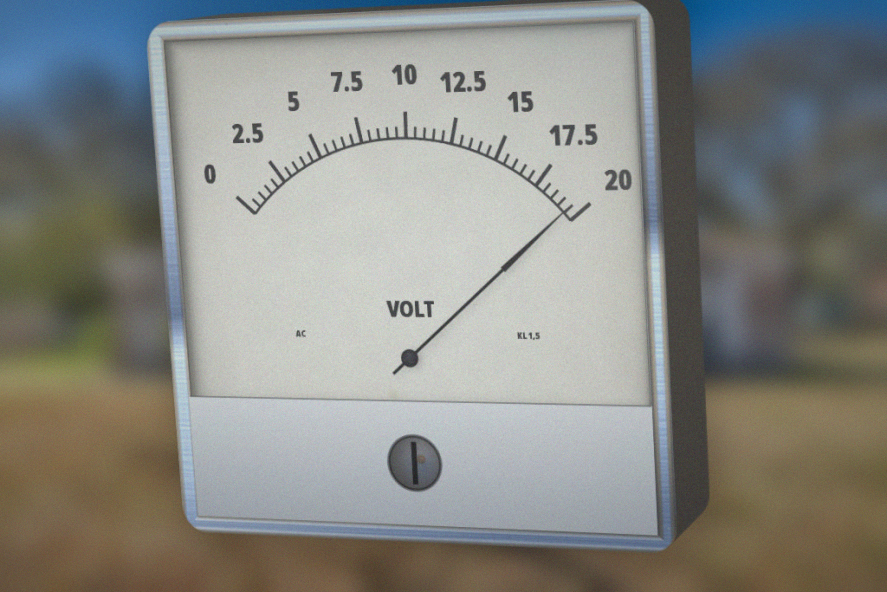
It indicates 19.5 V
